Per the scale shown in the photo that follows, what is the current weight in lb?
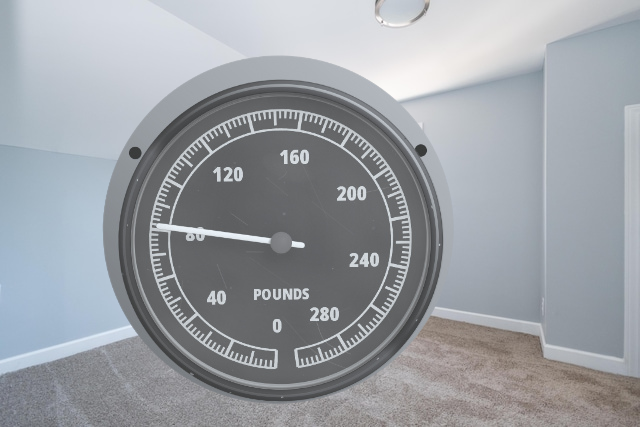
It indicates 82 lb
